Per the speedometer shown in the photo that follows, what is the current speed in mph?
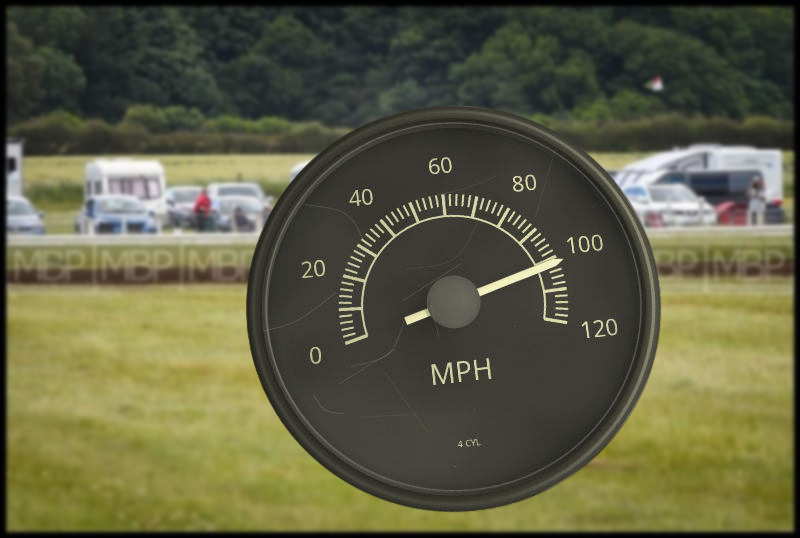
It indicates 102 mph
